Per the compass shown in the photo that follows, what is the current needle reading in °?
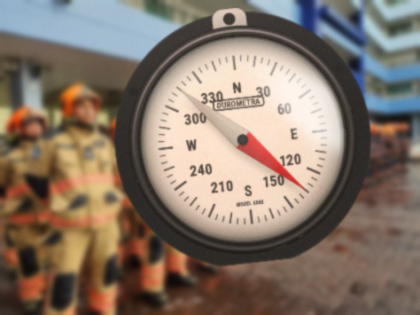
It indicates 135 °
